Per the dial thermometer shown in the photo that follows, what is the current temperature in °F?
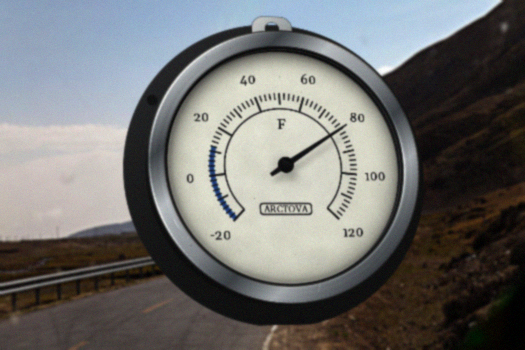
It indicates 80 °F
